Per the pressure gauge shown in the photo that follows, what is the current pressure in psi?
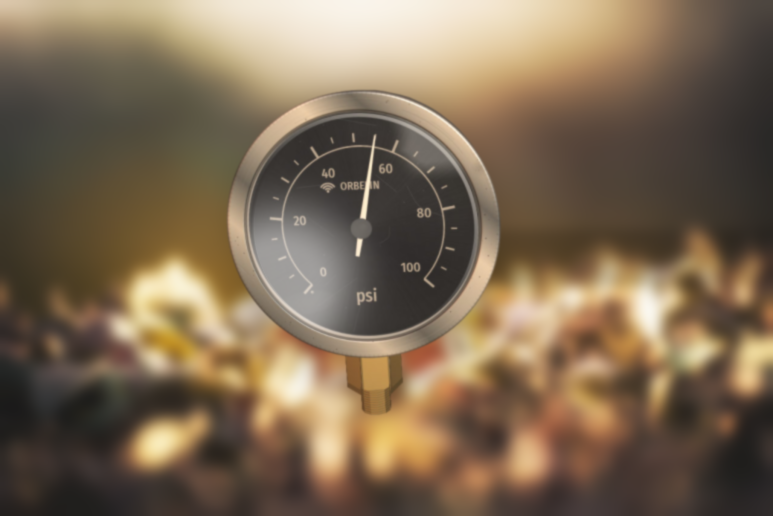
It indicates 55 psi
